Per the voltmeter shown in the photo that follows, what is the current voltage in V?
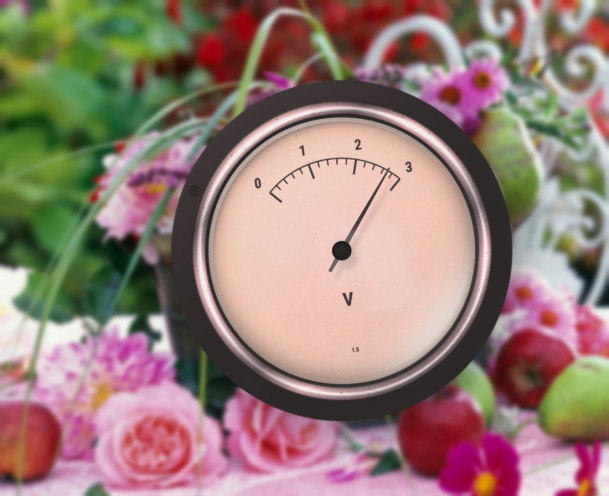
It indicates 2.7 V
